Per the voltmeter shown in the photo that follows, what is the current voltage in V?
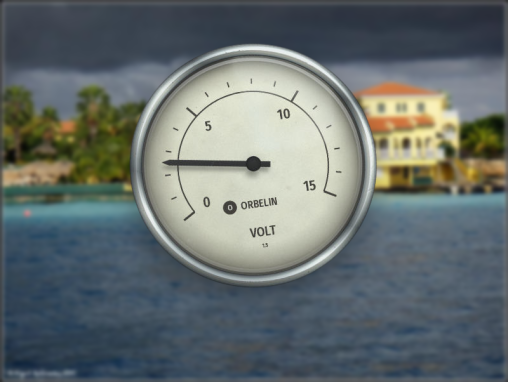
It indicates 2.5 V
